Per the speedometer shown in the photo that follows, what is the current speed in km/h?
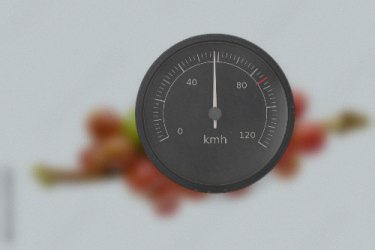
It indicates 58 km/h
